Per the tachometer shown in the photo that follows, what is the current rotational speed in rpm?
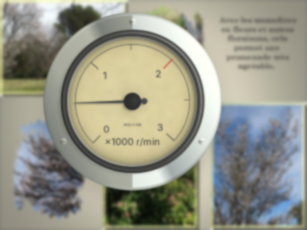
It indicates 500 rpm
